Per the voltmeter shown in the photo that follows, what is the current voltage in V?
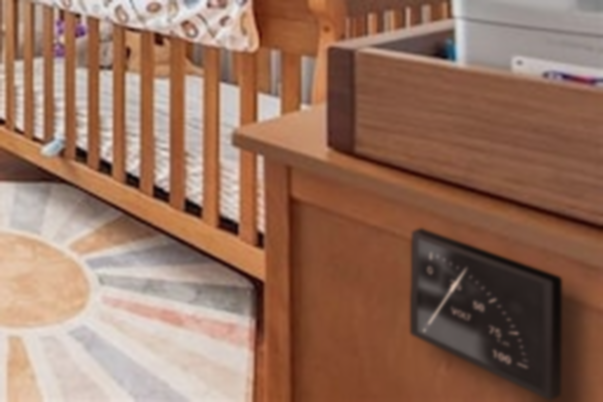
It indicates 25 V
